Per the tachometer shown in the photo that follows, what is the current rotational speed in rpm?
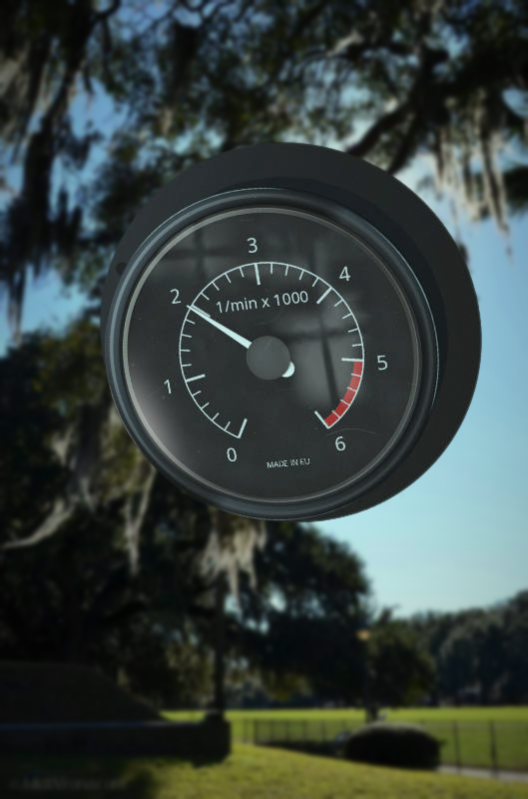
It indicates 2000 rpm
